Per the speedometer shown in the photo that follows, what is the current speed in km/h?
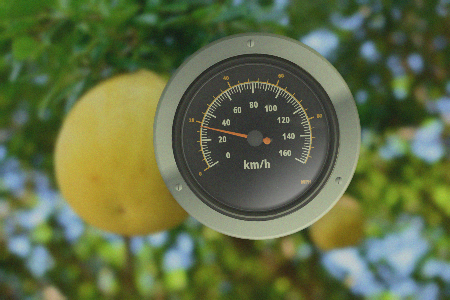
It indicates 30 km/h
